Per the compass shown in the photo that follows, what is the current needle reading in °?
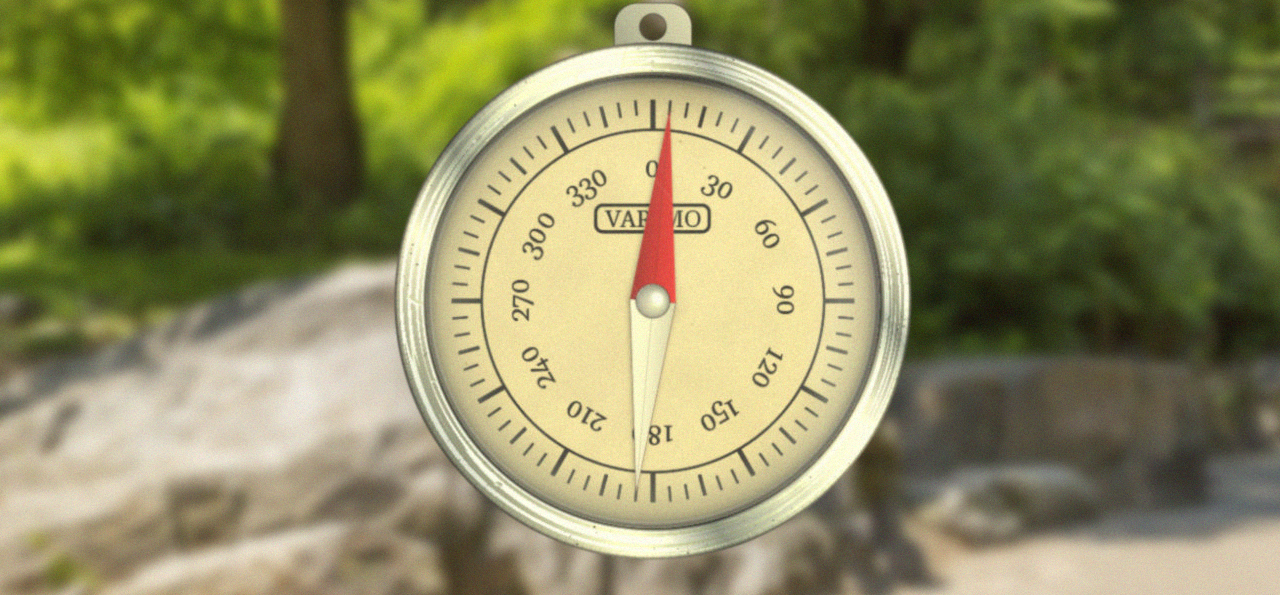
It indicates 5 °
